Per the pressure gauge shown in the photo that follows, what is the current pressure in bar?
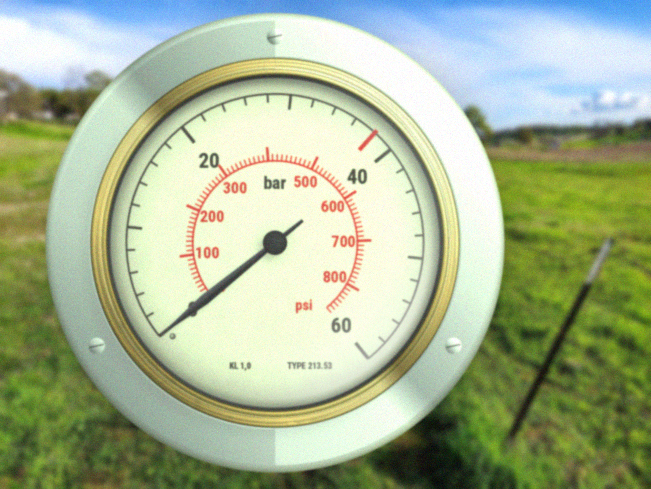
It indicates 0 bar
